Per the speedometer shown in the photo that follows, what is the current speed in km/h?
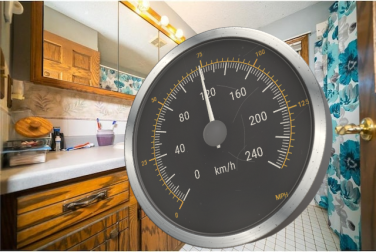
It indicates 120 km/h
